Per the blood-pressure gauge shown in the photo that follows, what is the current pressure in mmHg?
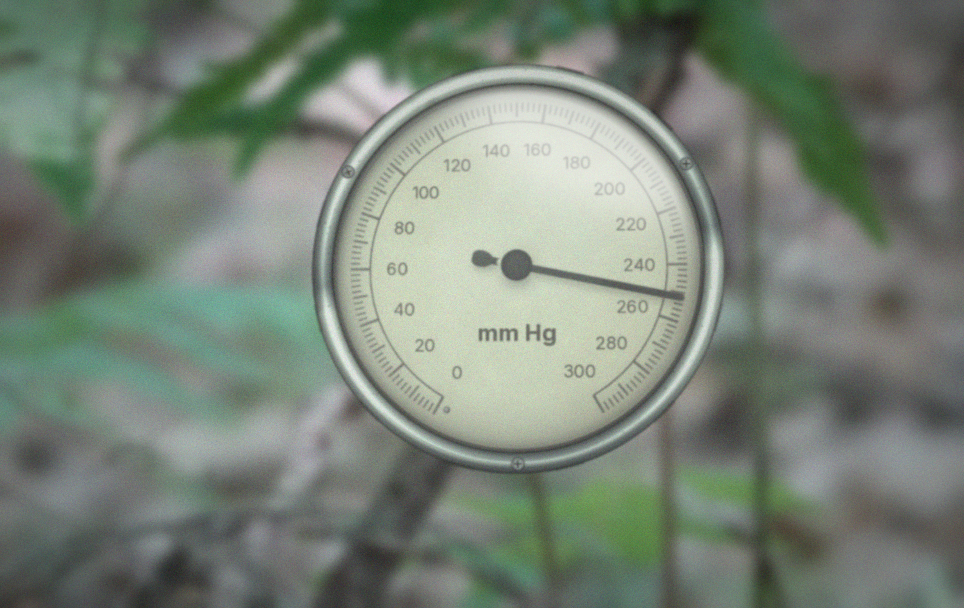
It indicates 252 mmHg
